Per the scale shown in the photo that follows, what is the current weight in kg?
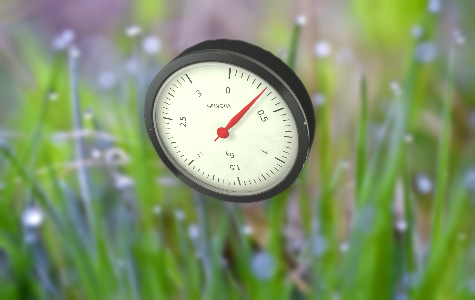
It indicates 0.3 kg
